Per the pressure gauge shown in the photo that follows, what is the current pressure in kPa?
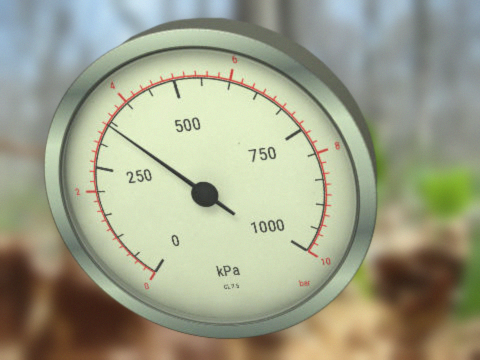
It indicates 350 kPa
